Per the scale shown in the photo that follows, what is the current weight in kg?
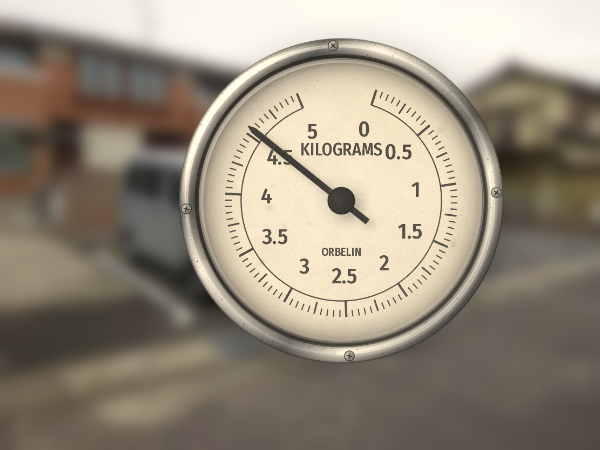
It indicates 4.55 kg
